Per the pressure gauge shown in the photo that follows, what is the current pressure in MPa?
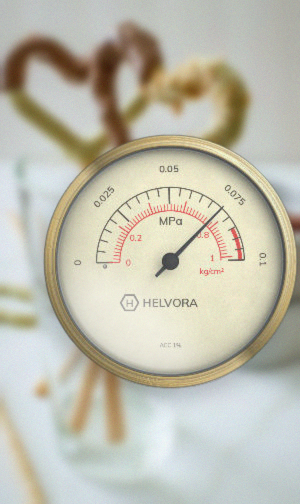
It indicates 0.075 MPa
